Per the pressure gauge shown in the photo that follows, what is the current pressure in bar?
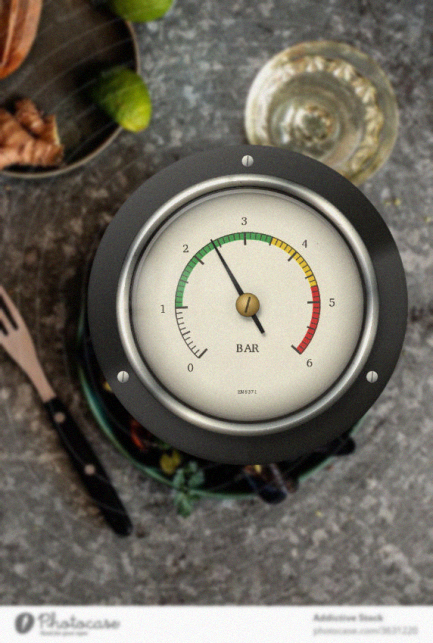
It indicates 2.4 bar
